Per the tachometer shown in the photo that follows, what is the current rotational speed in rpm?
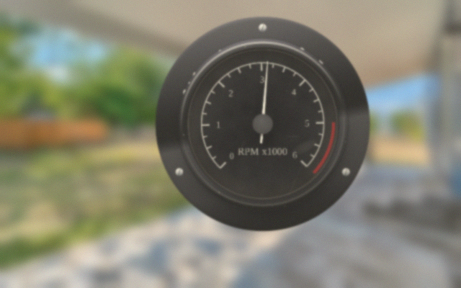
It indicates 3125 rpm
